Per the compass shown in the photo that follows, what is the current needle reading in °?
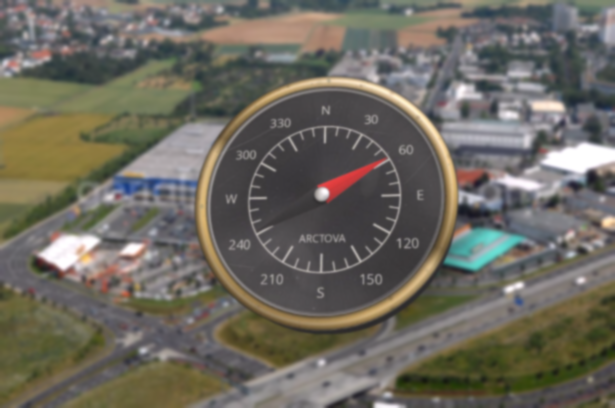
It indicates 60 °
